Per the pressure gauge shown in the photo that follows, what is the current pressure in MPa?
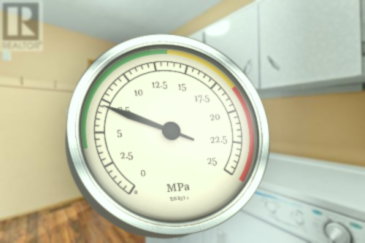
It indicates 7 MPa
